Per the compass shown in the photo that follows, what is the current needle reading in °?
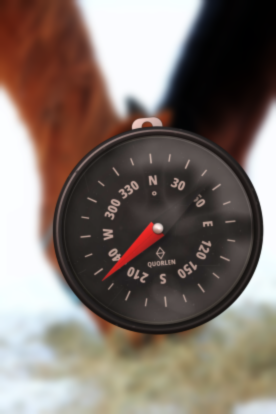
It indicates 232.5 °
